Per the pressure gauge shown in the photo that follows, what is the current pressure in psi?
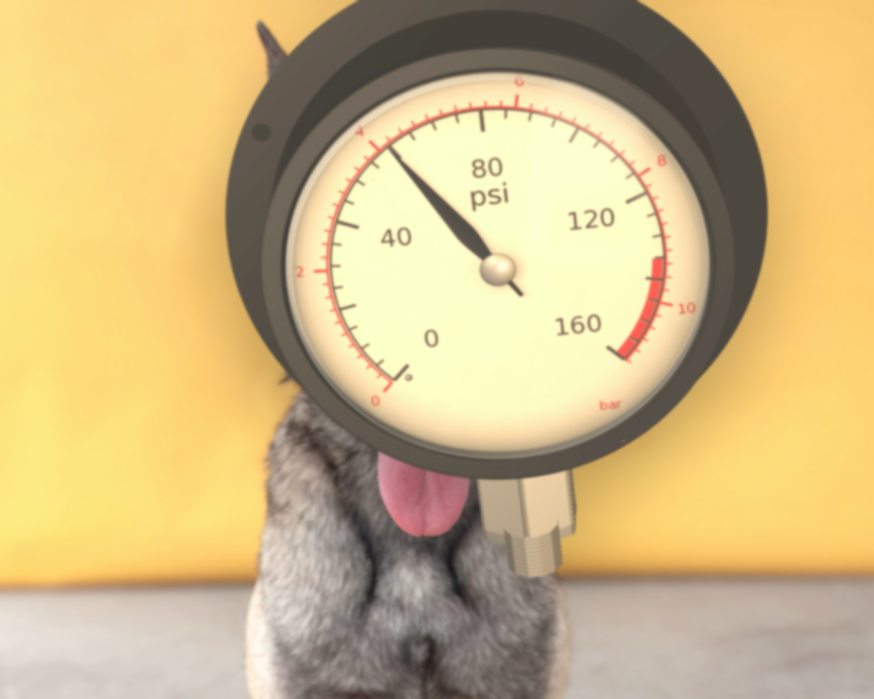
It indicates 60 psi
